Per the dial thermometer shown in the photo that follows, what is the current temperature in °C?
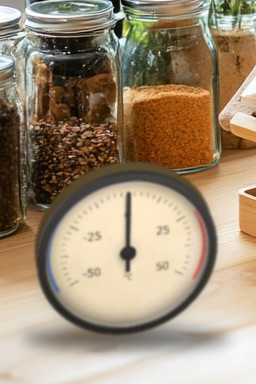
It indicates 0 °C
